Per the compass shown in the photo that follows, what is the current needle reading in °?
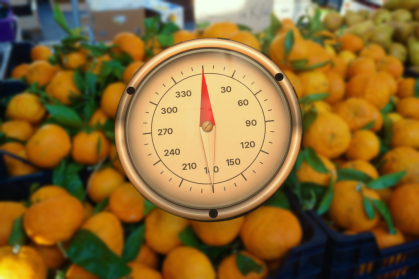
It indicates 0 °
